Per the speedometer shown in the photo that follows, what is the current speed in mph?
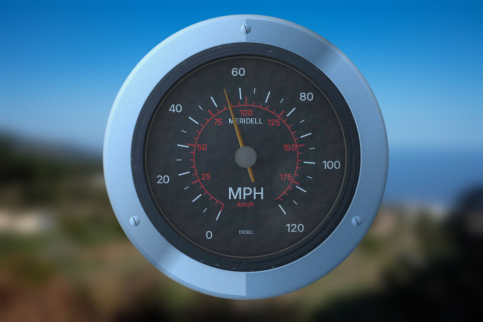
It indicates 55 mph
